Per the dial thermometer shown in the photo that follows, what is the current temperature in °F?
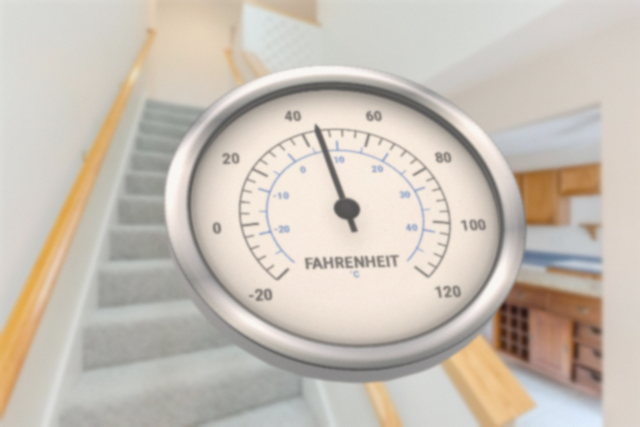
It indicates 44 °F
